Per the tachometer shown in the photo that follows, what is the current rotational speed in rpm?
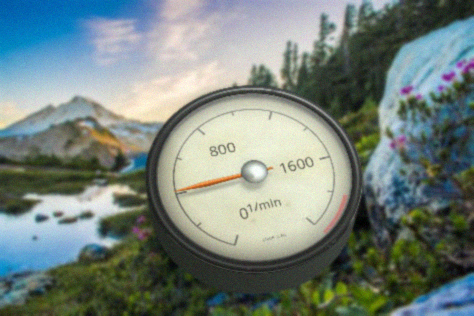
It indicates 400 rpm
